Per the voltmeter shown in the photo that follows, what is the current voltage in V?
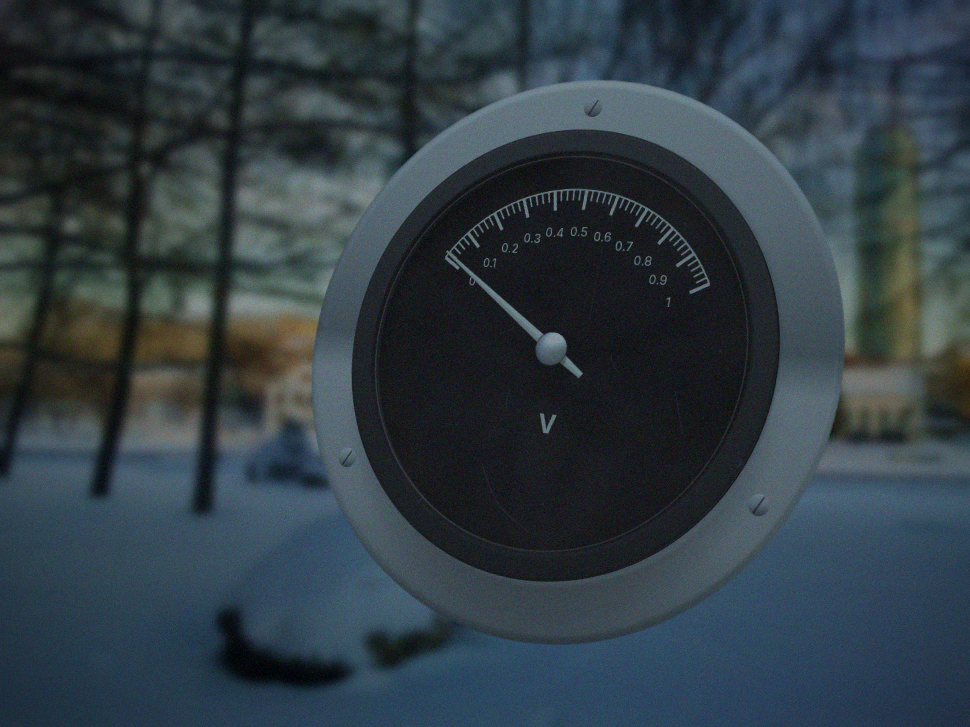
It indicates 0.02 V
